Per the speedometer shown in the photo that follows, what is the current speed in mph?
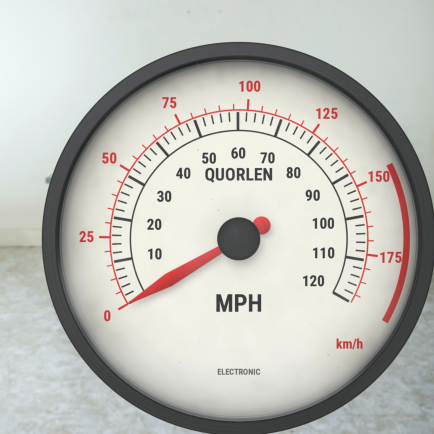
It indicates 0 mph
